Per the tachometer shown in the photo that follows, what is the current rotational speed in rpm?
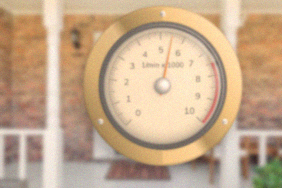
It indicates 5500 rpm
